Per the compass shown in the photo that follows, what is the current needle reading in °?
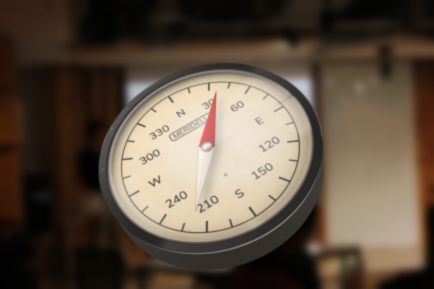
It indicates 37.5 °
